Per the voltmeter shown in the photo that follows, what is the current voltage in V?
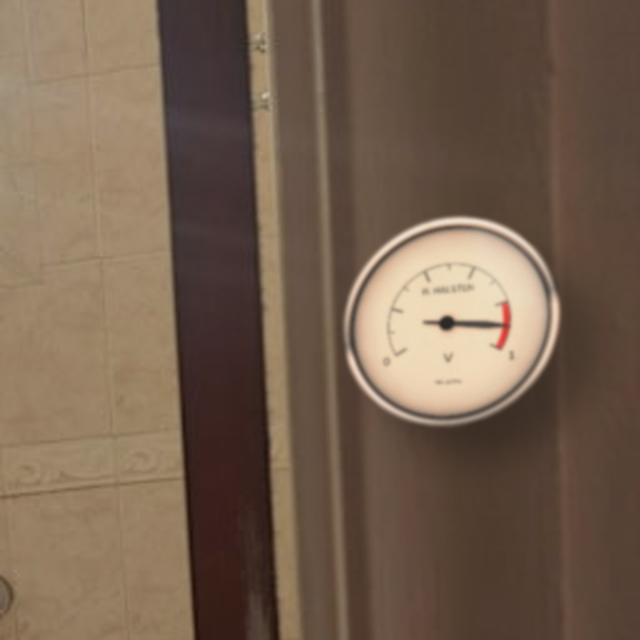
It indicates 0.9 V
